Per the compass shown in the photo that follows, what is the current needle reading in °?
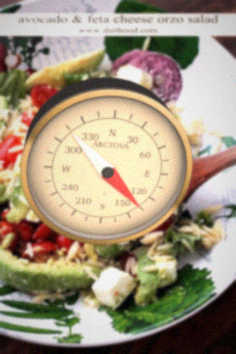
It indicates 135 °
